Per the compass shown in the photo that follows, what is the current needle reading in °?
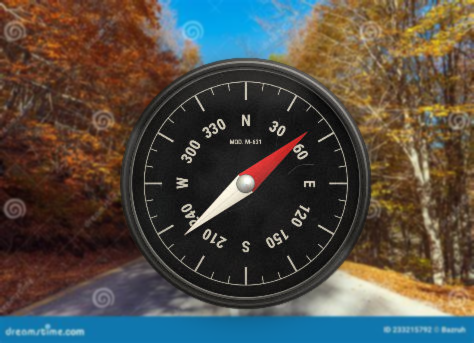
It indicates 50 °
